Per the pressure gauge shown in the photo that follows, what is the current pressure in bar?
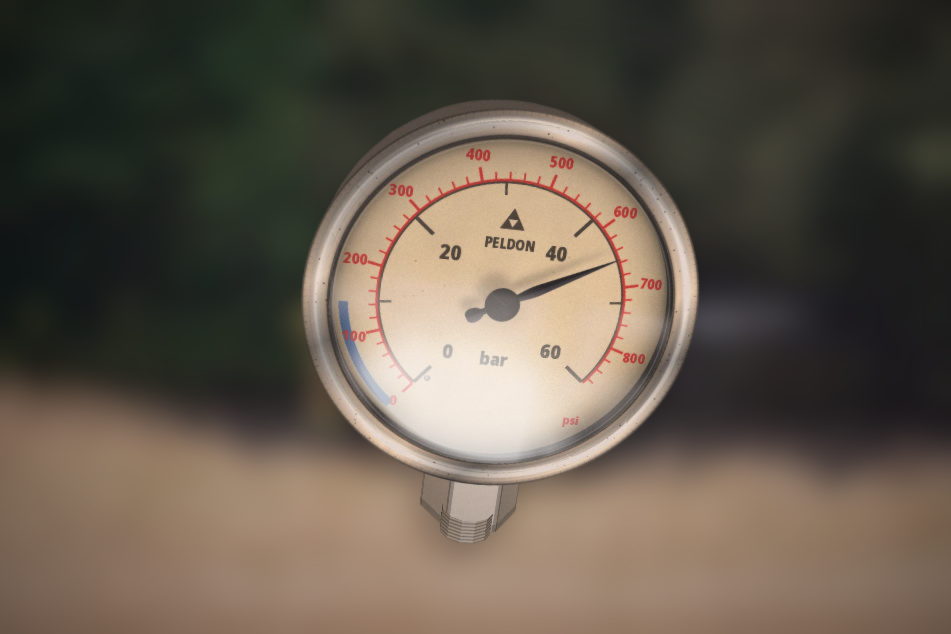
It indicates 45 bar
